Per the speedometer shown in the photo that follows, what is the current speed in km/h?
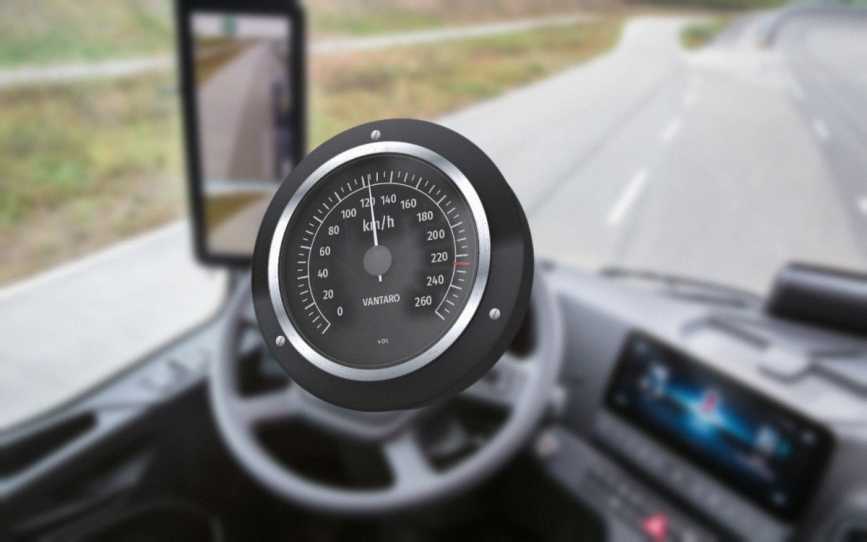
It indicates 125 km/h
